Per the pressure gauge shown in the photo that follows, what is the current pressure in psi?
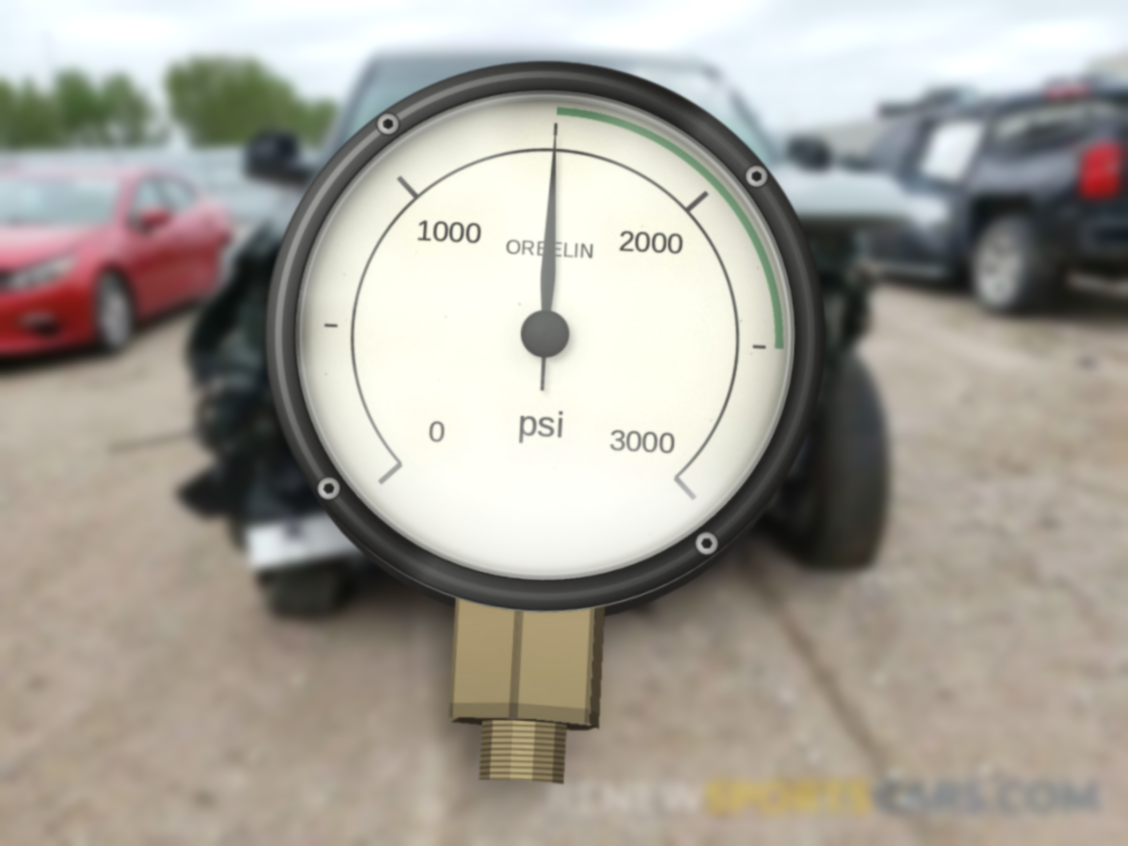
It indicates 1500 psi
